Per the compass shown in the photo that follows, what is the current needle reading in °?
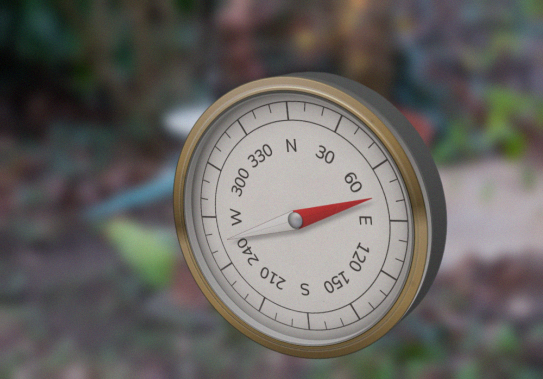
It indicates 75 °
